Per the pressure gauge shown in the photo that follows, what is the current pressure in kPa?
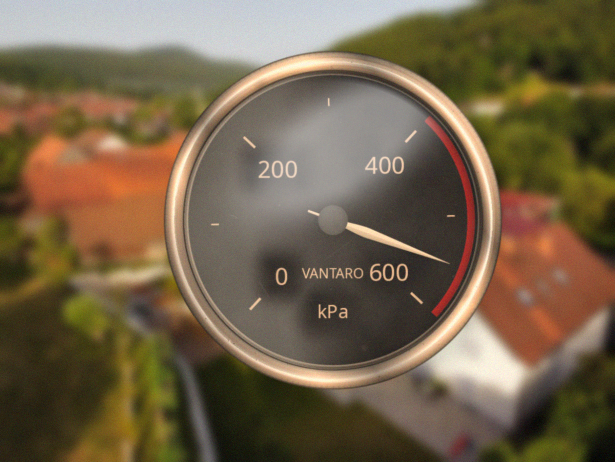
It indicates 550 kPa
